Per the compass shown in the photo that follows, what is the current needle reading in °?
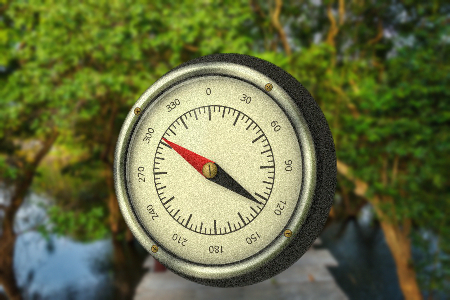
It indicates 305 °
